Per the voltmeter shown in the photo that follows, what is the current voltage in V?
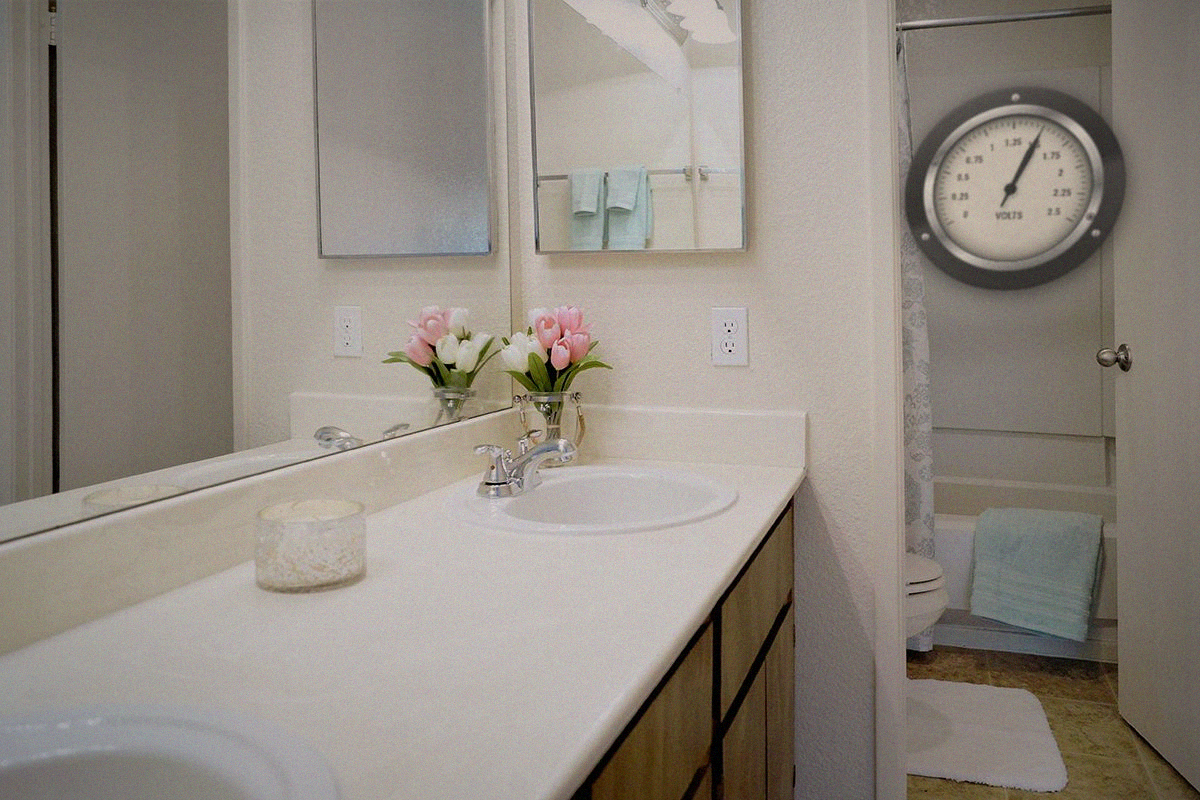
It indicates 1.5 V
